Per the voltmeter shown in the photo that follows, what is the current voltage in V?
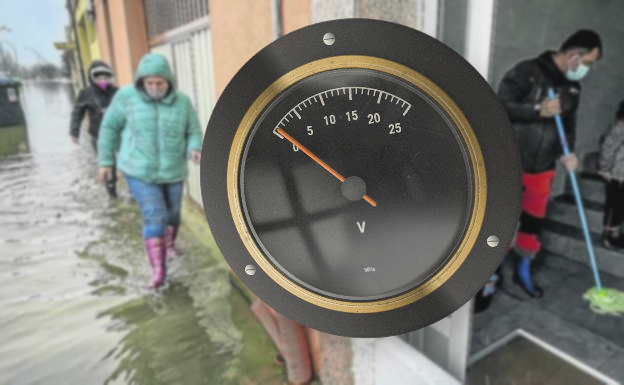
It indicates 1 V
